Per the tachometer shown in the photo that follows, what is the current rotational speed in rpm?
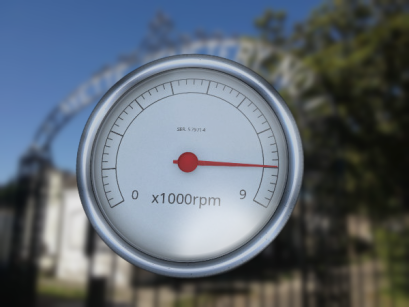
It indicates 8000 rpm
